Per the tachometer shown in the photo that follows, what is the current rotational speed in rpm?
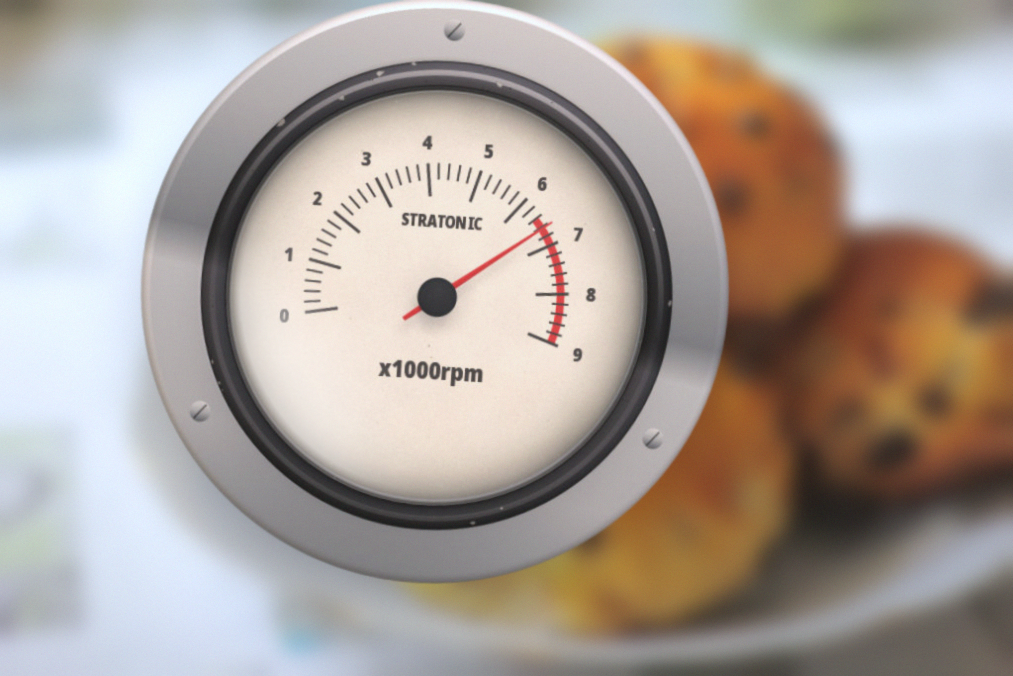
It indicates 6600 rpm
